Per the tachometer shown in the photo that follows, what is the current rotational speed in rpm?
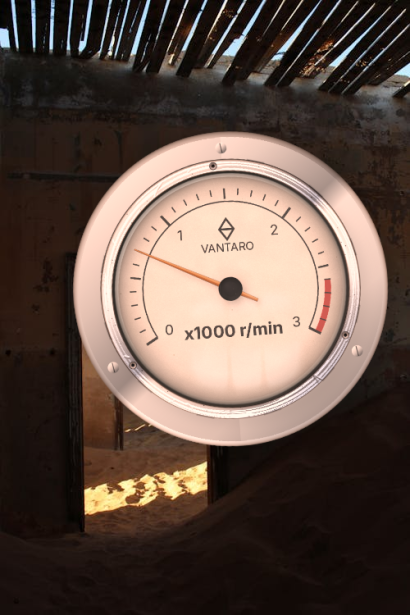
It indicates 700 rpm
